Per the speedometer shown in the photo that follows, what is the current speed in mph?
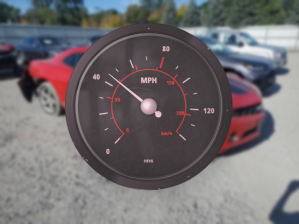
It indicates 45 mph
